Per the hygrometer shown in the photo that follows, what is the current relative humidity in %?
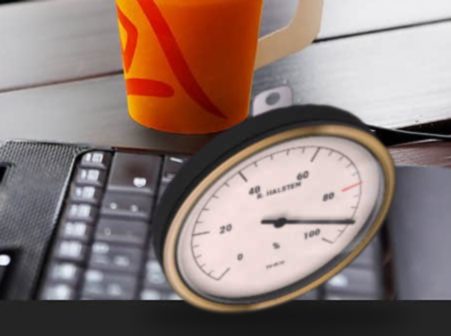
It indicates 92 %
